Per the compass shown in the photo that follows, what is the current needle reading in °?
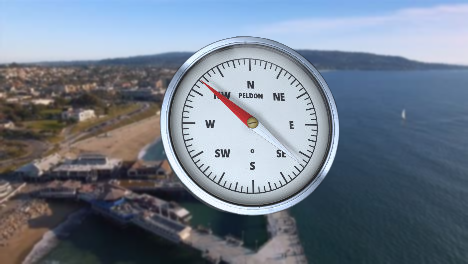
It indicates 310 °
